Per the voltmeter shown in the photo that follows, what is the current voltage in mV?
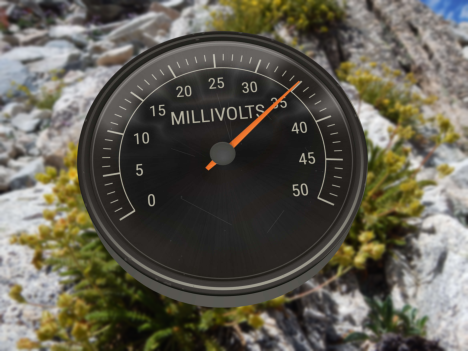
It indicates 35 mV
